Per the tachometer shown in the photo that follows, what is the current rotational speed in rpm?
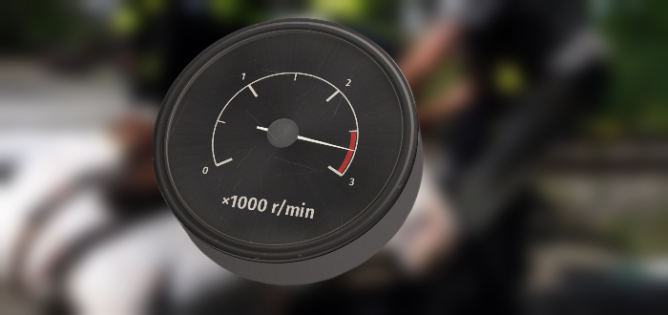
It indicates 2750 rpm
